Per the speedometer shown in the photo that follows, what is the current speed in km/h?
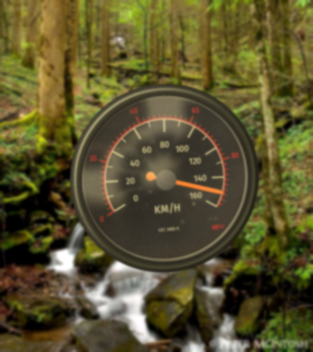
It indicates 150 km/h
